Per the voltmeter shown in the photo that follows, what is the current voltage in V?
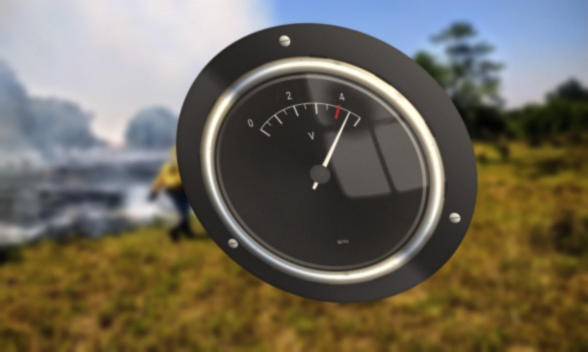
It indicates 4.5 V
